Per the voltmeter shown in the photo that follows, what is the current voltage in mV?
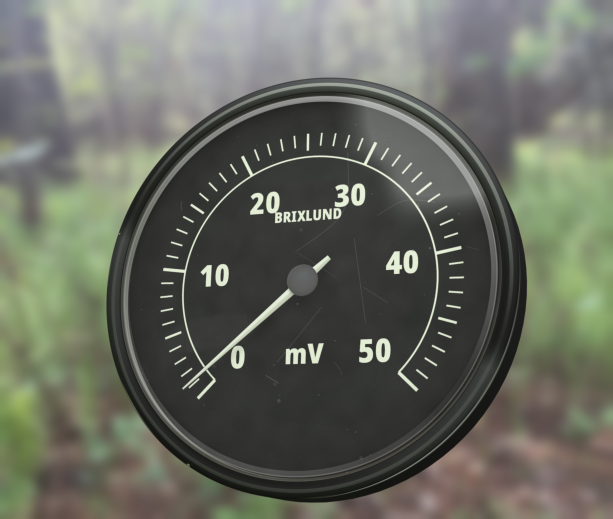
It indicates 1 mV
